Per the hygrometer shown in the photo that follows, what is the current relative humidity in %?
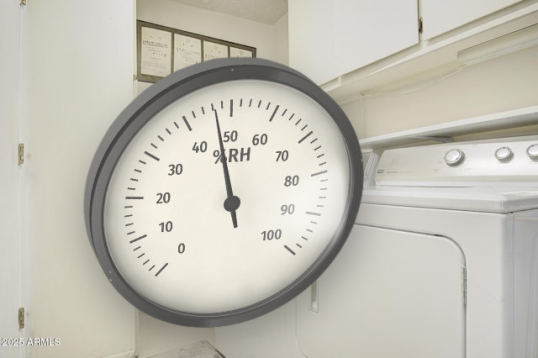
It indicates 46 %
